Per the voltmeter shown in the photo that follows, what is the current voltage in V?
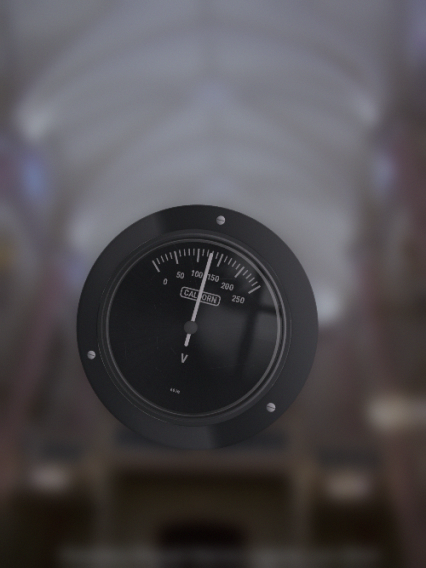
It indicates 130 V
